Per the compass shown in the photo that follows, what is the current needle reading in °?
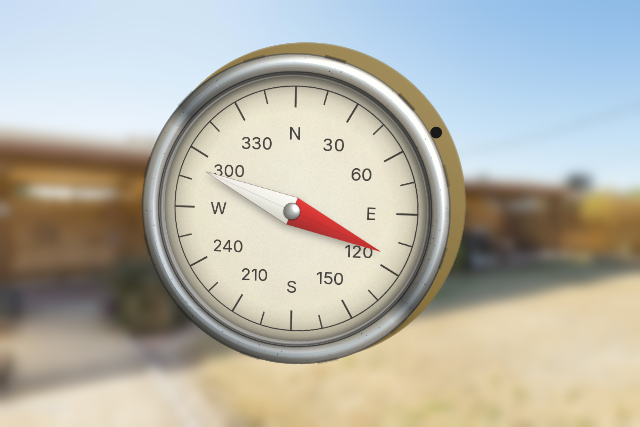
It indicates 112.5 °
